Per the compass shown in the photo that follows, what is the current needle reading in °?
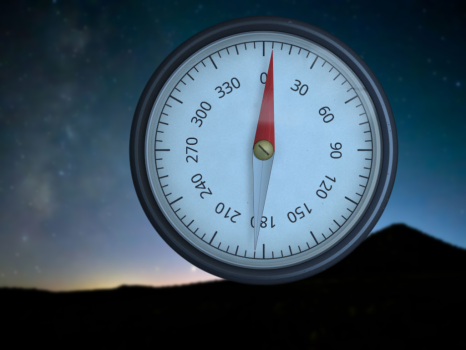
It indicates 5 °
